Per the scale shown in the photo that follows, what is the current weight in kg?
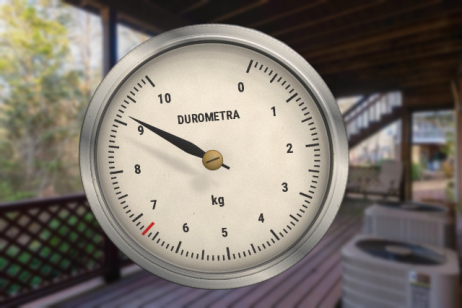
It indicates 9.2 kg
